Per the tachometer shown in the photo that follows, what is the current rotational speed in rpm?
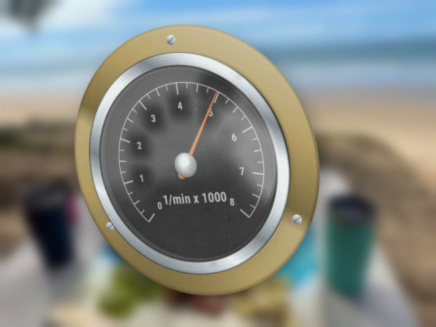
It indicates 5000 rpm
